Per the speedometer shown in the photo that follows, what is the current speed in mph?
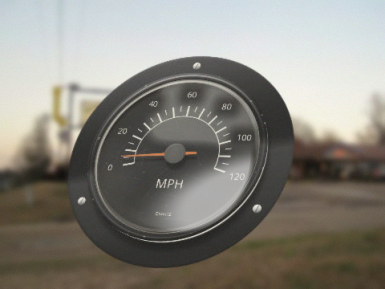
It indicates 5 mph
